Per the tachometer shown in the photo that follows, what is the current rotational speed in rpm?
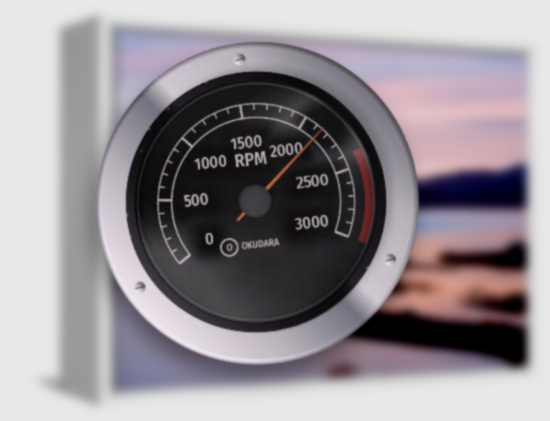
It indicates 2150 rpm
